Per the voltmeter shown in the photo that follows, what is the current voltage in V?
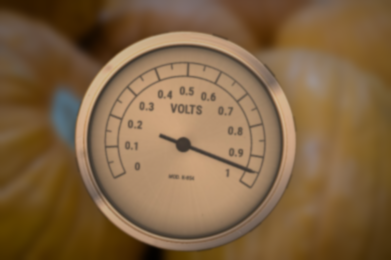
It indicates 0.95 V
